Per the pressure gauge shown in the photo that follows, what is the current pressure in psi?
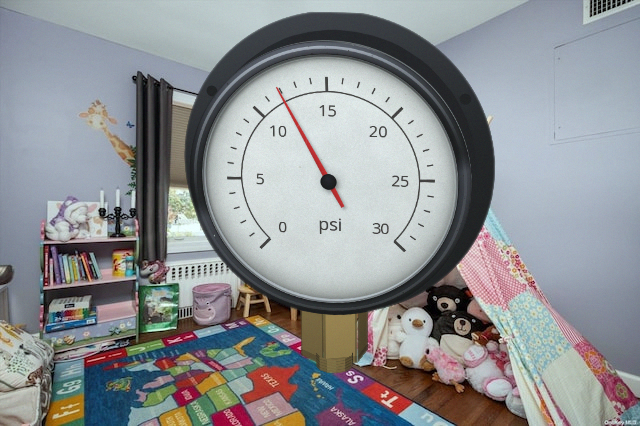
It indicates 12 psi
